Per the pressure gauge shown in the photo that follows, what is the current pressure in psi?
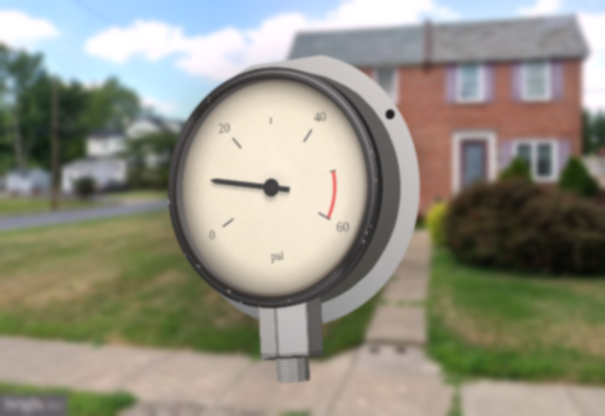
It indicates 10 psi
